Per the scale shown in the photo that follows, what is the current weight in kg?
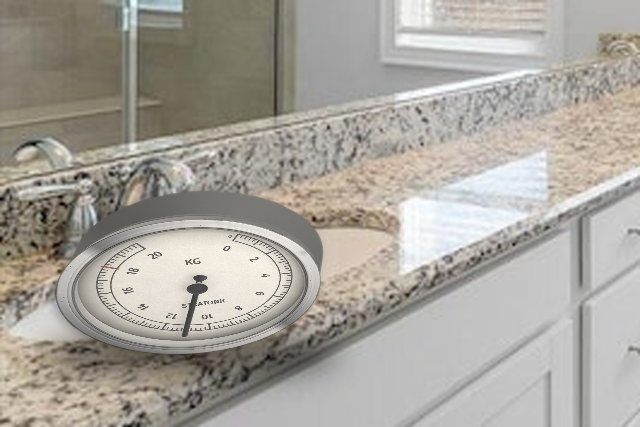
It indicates 11 kg
